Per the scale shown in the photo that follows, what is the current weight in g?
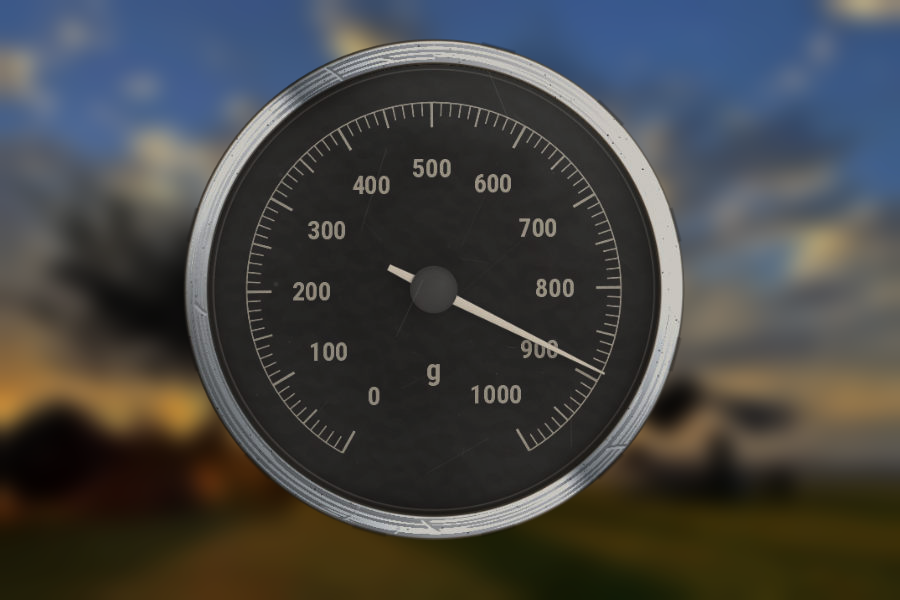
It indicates 890 g
